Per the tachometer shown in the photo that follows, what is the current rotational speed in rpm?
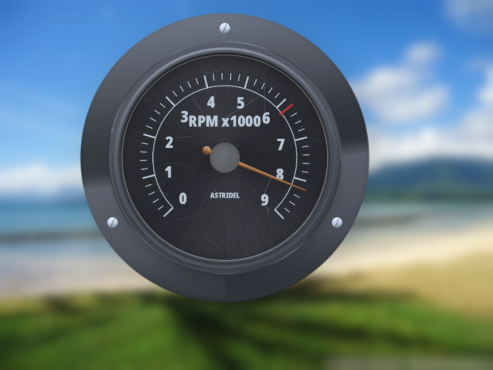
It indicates 8200 rpm
